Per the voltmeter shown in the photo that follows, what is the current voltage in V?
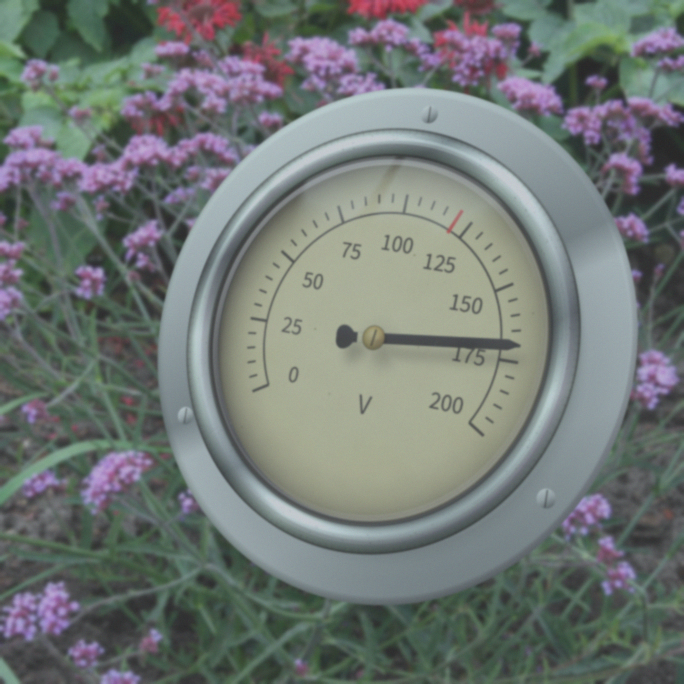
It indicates 170 V
